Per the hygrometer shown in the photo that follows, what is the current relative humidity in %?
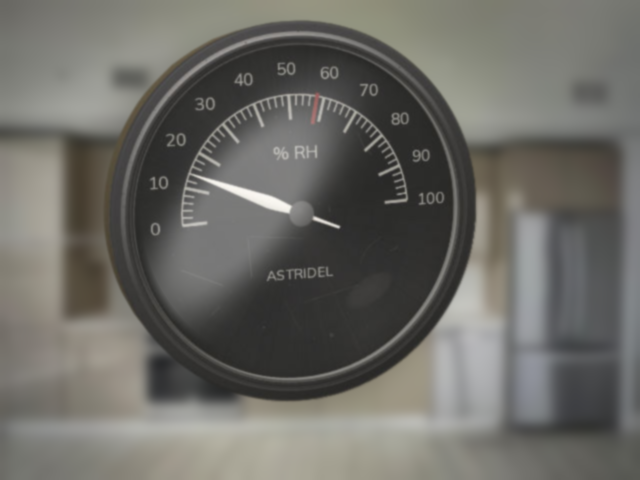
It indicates 14 %
